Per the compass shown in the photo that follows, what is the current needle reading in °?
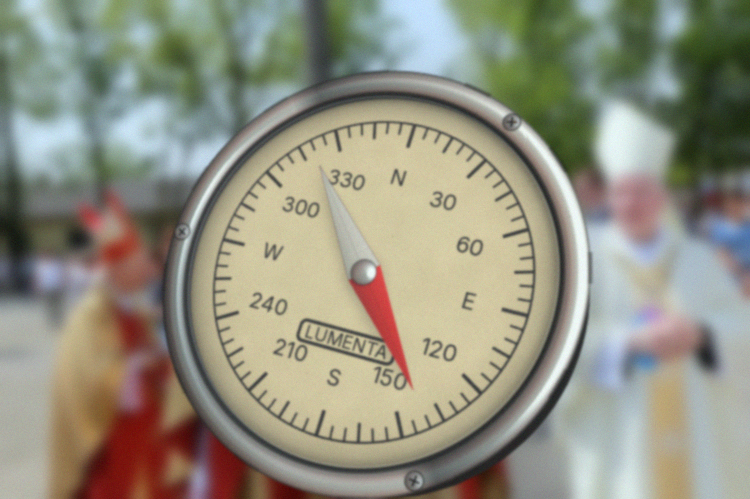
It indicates 140 °
